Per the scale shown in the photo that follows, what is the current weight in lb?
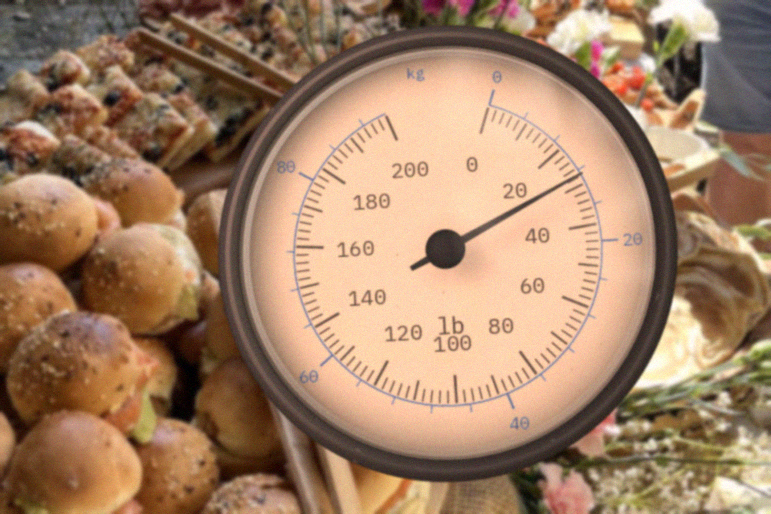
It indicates 28 lb
